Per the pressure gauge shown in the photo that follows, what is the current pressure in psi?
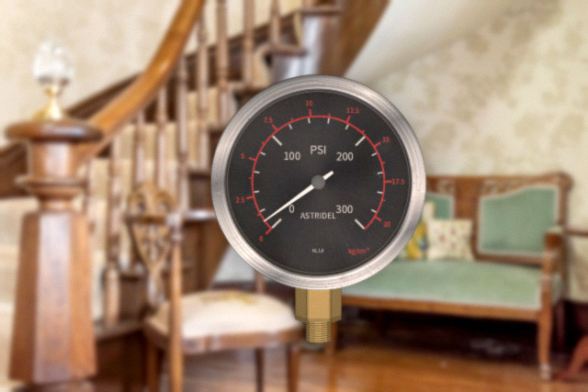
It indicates 10 psi
